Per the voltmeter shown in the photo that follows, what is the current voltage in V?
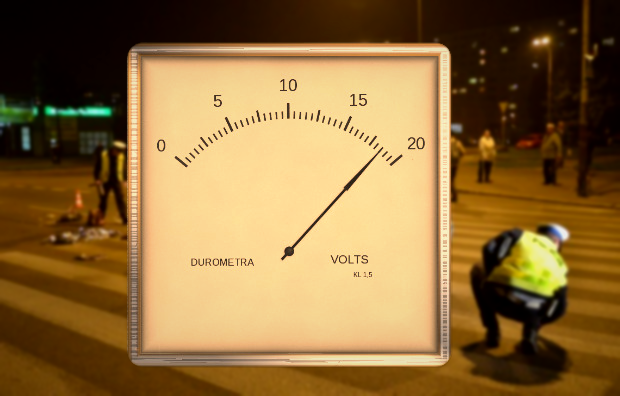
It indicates 18.5 V
